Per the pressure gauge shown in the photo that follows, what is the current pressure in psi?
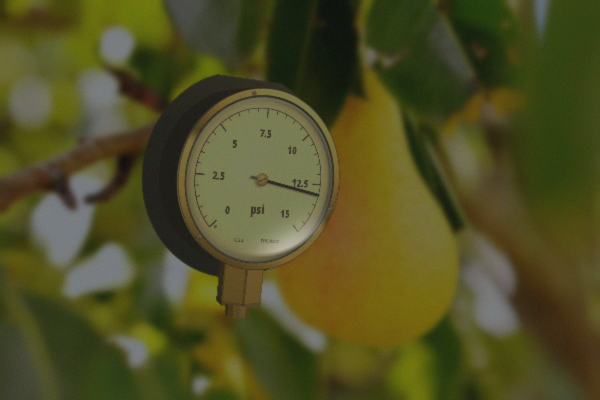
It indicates 13 psi
